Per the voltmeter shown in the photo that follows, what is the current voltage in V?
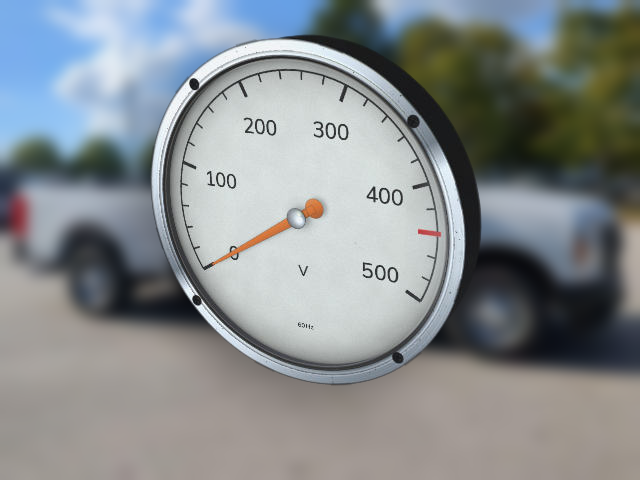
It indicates 0 V
